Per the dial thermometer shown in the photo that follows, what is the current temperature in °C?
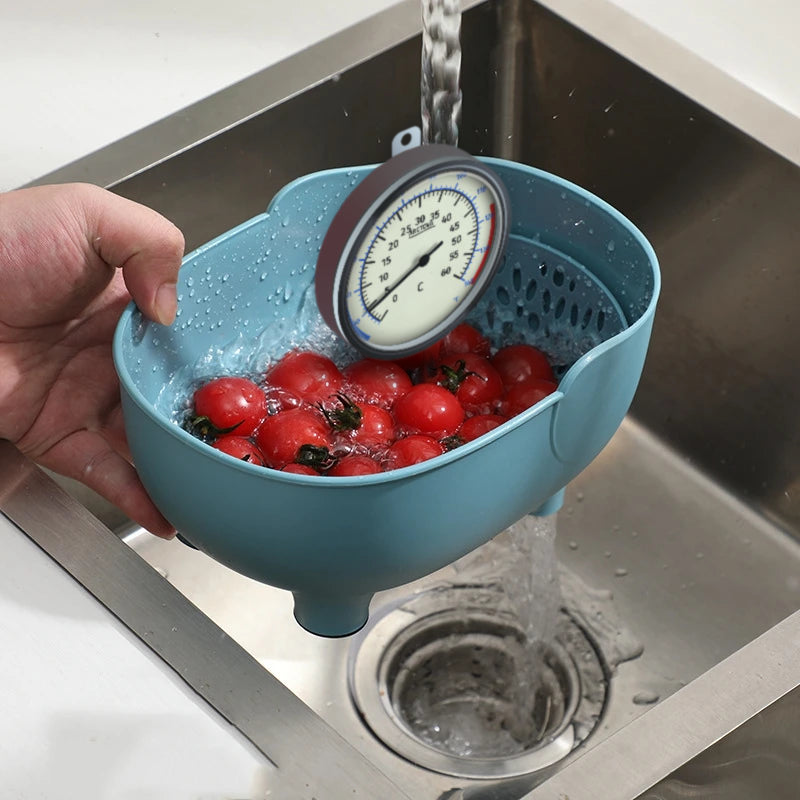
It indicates 5 °C
